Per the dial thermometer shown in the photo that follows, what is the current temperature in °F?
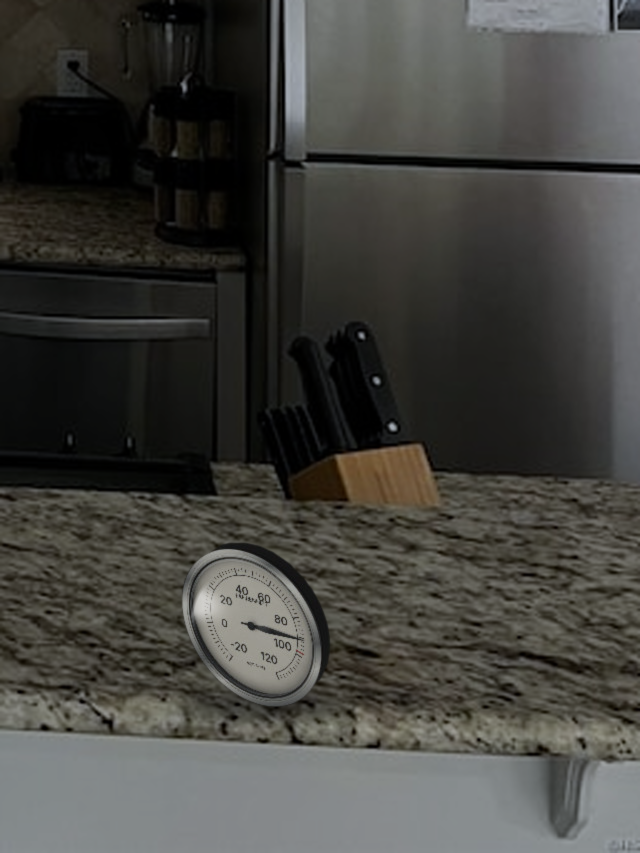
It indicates 90 °F
